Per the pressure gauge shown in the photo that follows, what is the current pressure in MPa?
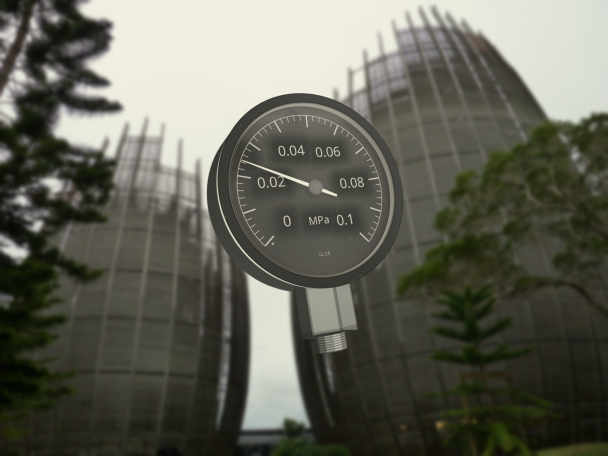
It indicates 0.024 MPa
